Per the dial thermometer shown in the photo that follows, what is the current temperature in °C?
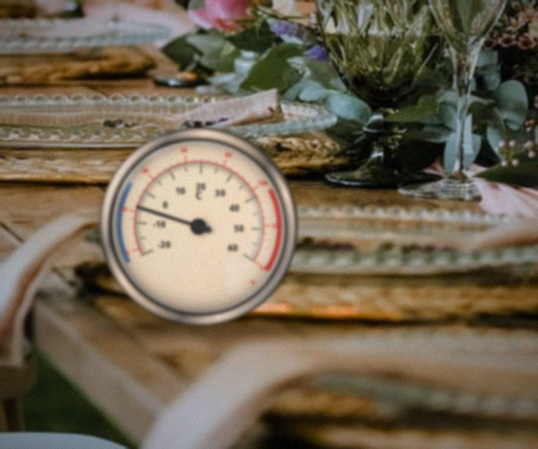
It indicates -5 °C
